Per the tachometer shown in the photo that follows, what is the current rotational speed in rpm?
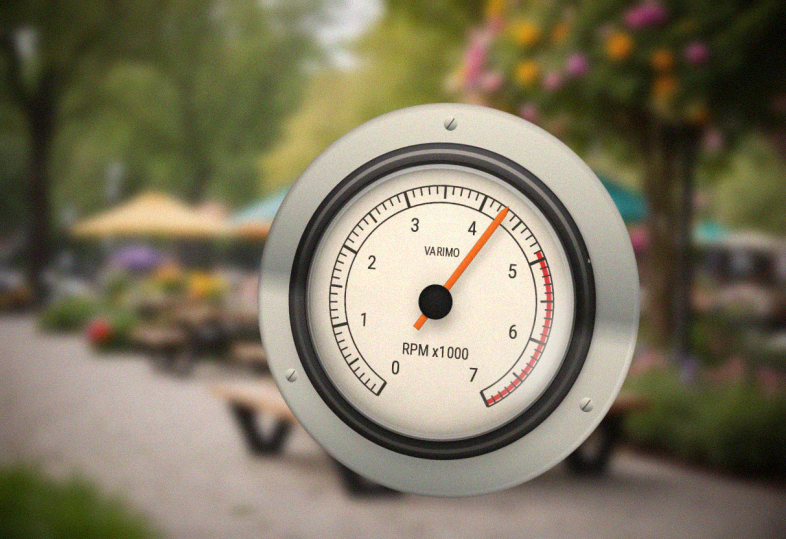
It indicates 4300 rpm
